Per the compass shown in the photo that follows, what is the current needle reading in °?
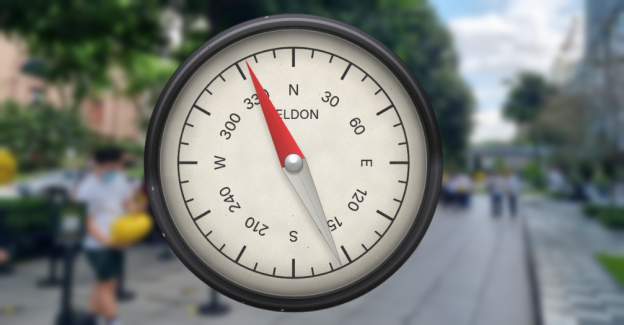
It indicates 335 °
